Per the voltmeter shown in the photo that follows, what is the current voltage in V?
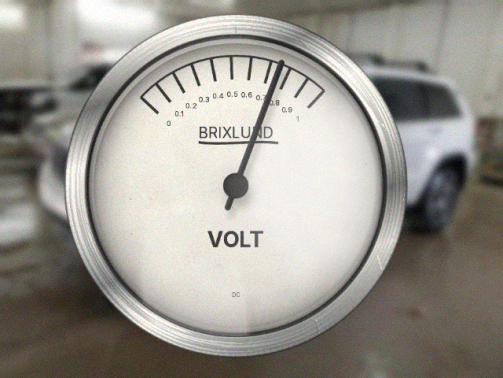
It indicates 0.75 V
